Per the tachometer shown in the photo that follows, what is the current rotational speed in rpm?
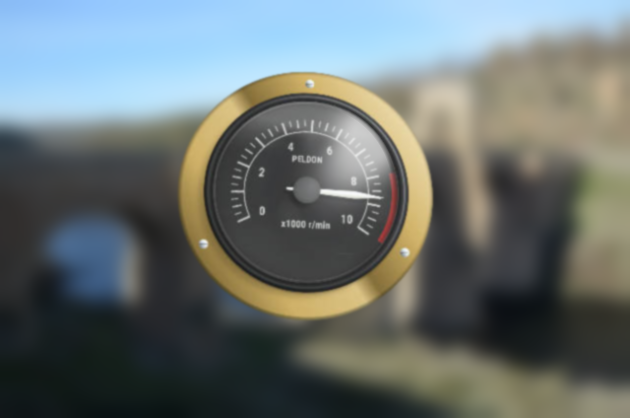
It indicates 8750 rpm
